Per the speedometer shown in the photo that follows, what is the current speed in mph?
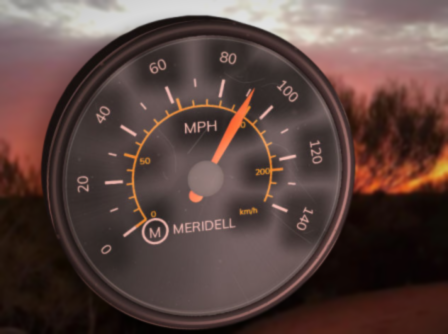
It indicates 90 mph
